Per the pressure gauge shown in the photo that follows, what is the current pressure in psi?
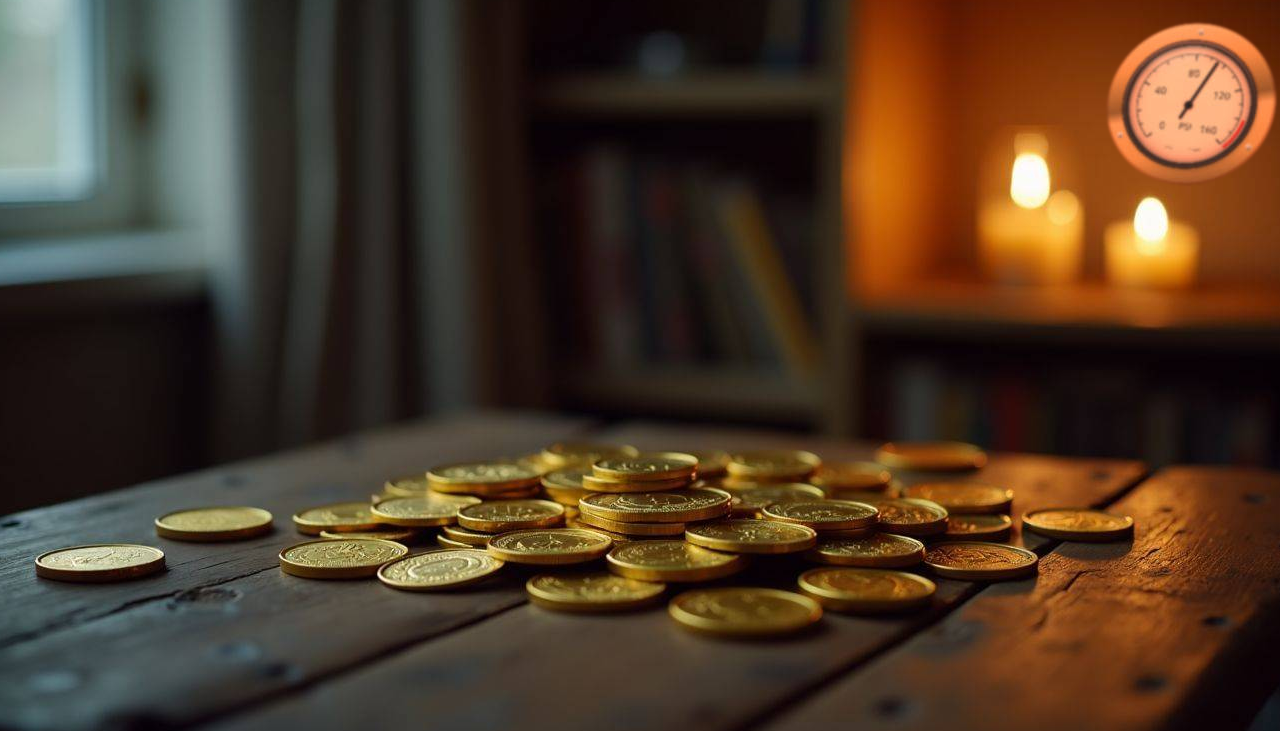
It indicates 95 psi
